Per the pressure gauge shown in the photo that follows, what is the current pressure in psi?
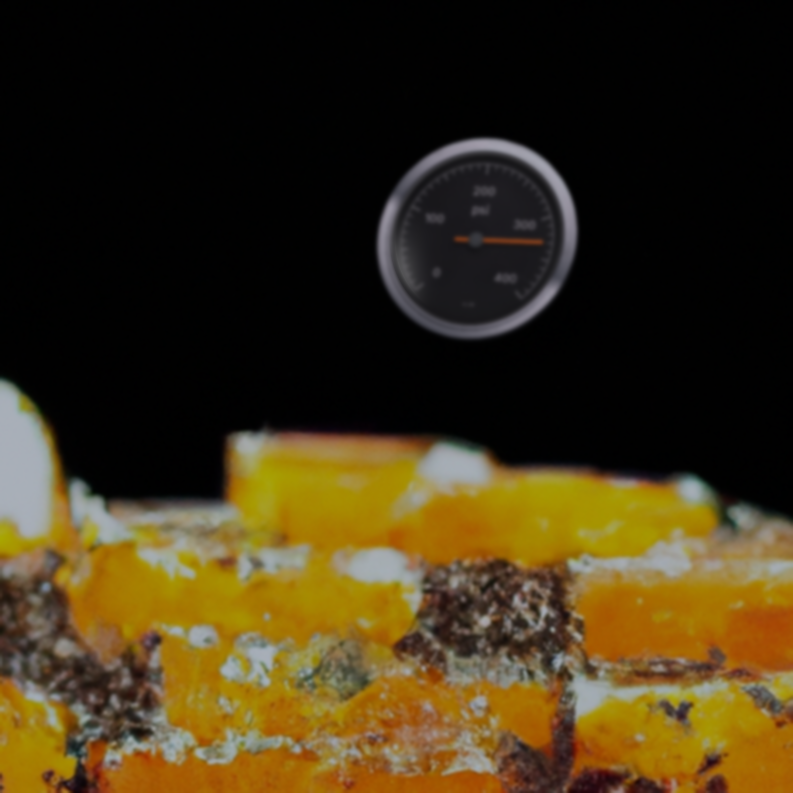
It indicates 330 psi
